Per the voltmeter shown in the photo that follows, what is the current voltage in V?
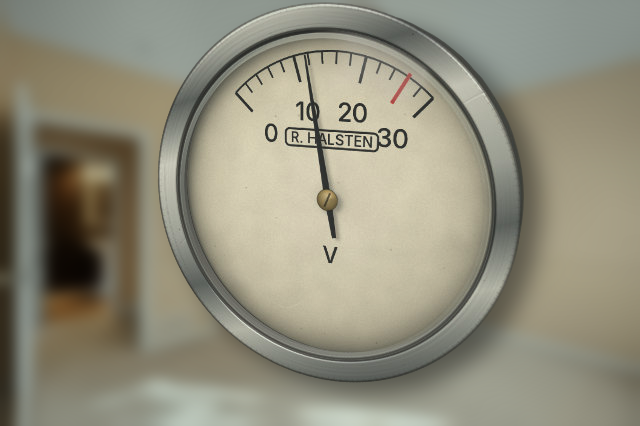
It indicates 12 V
